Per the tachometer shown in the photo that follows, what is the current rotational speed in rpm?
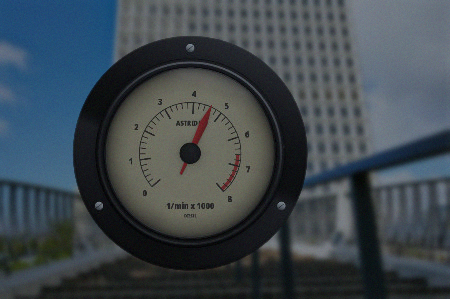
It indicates 4600 rpm
